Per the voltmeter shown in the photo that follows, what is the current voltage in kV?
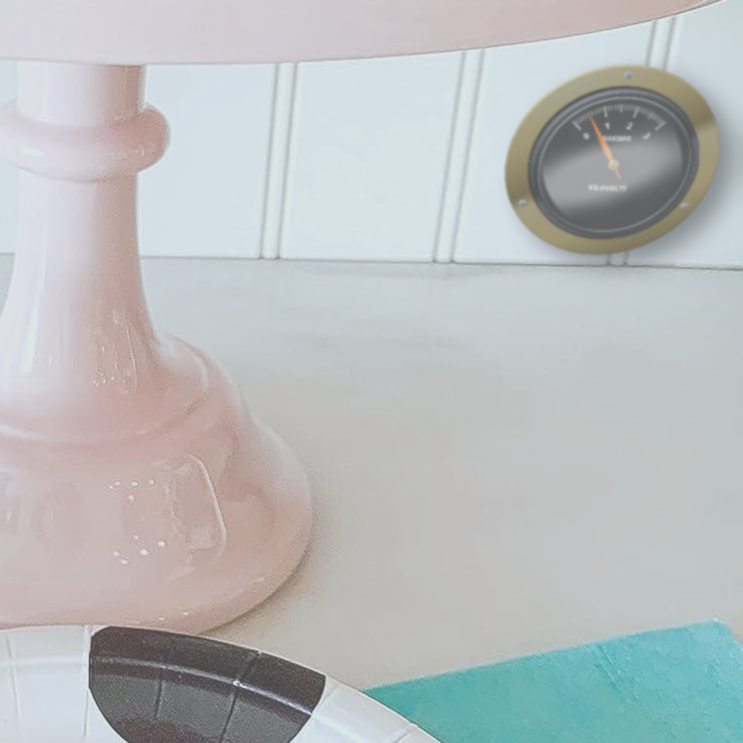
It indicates 0.5 kV
